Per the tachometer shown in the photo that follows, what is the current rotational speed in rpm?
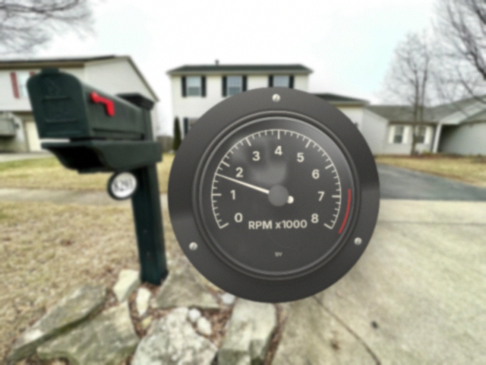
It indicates 1600 rpm
